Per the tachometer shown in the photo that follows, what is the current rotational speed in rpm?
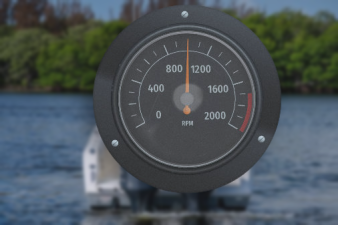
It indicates 1000 rpm
